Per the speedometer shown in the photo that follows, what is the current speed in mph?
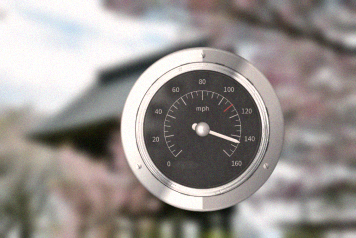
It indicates 145 mph
